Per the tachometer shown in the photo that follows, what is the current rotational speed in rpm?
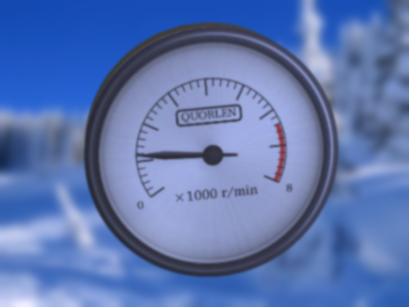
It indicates 1200 rpm
